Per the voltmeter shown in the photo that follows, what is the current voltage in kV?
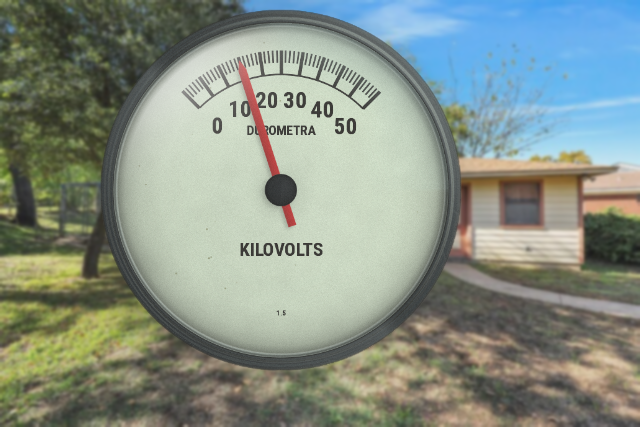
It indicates 15 kV
